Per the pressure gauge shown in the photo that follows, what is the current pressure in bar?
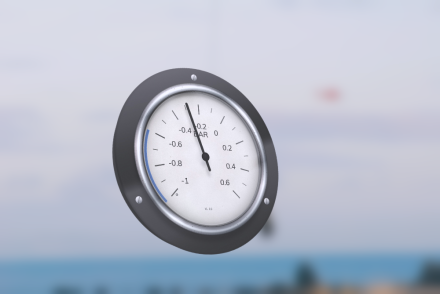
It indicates -0.3 bar
